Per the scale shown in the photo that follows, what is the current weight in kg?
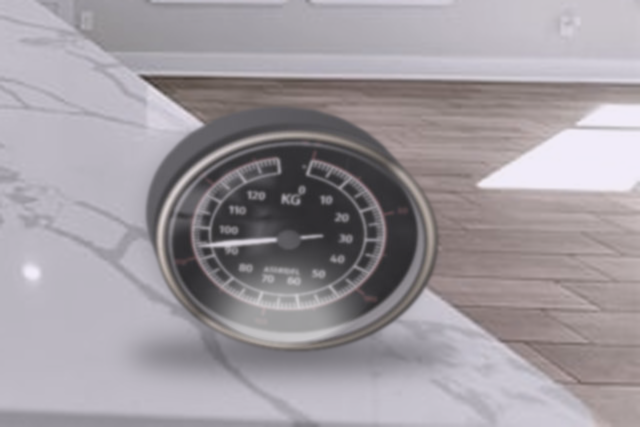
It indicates 95 kg
